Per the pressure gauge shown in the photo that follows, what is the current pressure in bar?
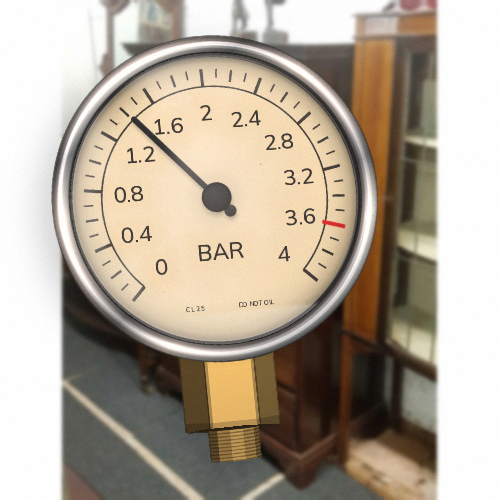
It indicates 1.4 bar
